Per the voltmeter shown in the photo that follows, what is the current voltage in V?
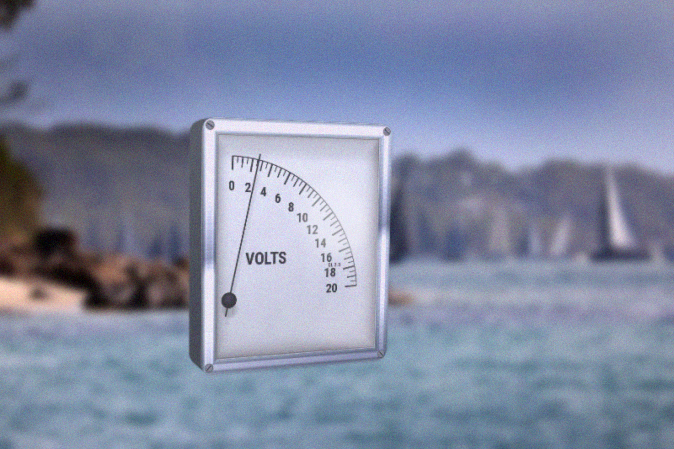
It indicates 2.5 V
